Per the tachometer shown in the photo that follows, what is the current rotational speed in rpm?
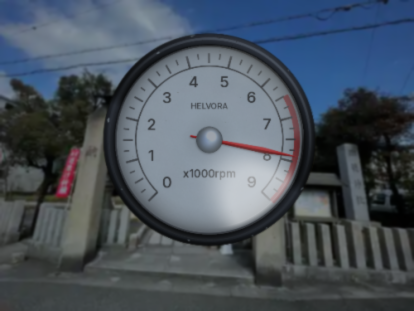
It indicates 7875 rpm
